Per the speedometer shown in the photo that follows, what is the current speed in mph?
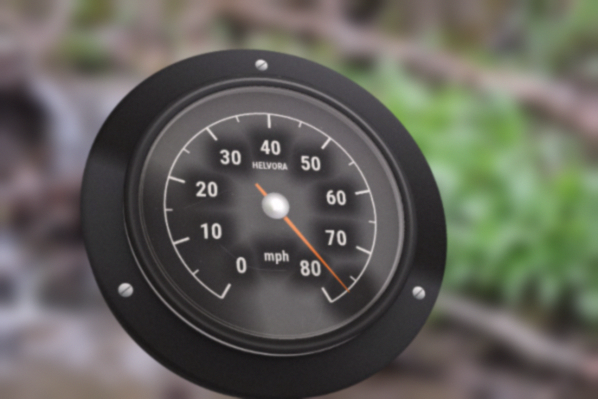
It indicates 77.5 mph
